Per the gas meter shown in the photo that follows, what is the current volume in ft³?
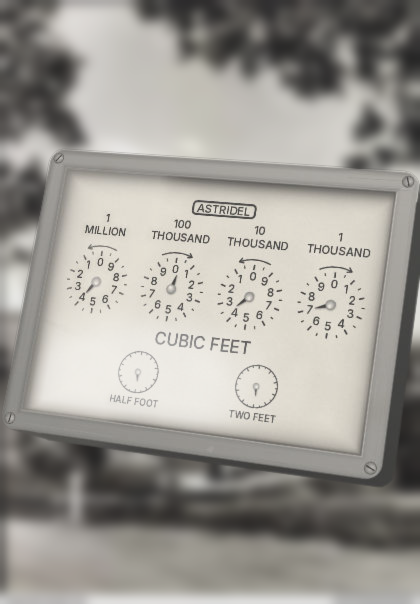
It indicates 403700 ft³
